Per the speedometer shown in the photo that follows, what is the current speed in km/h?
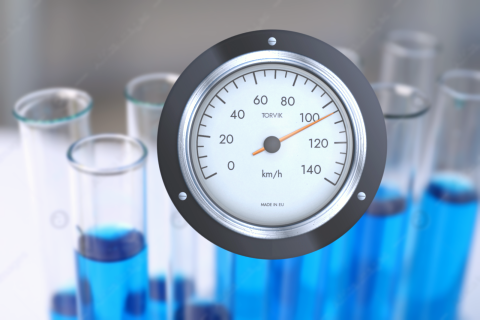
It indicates 105 km/h
